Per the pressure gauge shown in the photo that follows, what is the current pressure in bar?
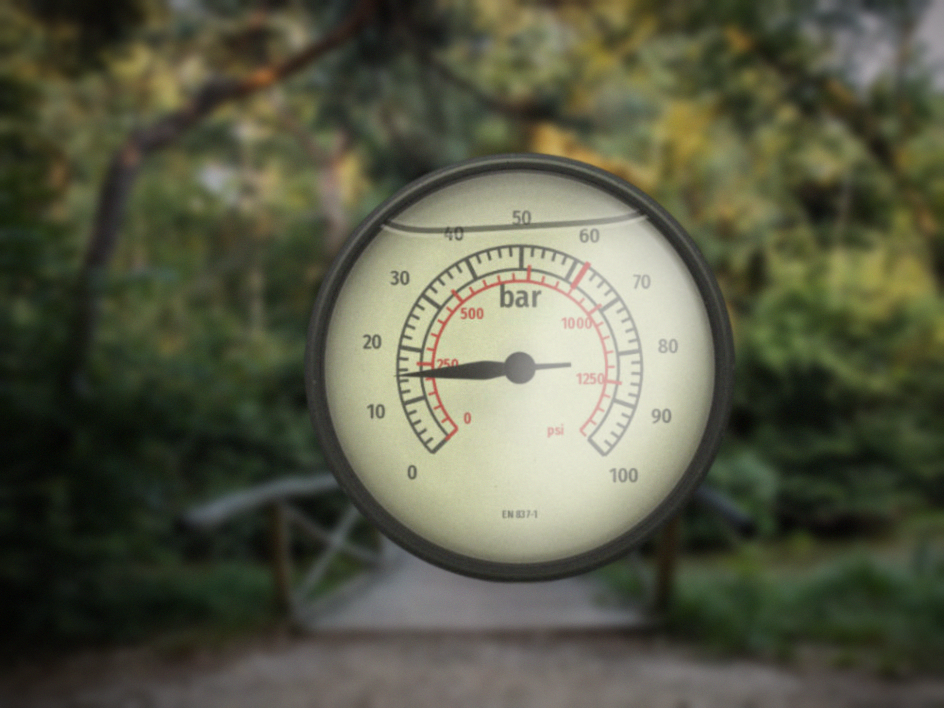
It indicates 15 bar
